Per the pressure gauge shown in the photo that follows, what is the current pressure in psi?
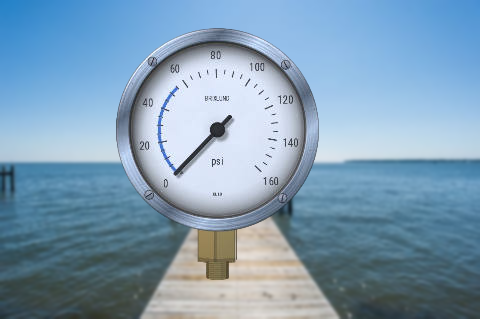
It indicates 0 psi
